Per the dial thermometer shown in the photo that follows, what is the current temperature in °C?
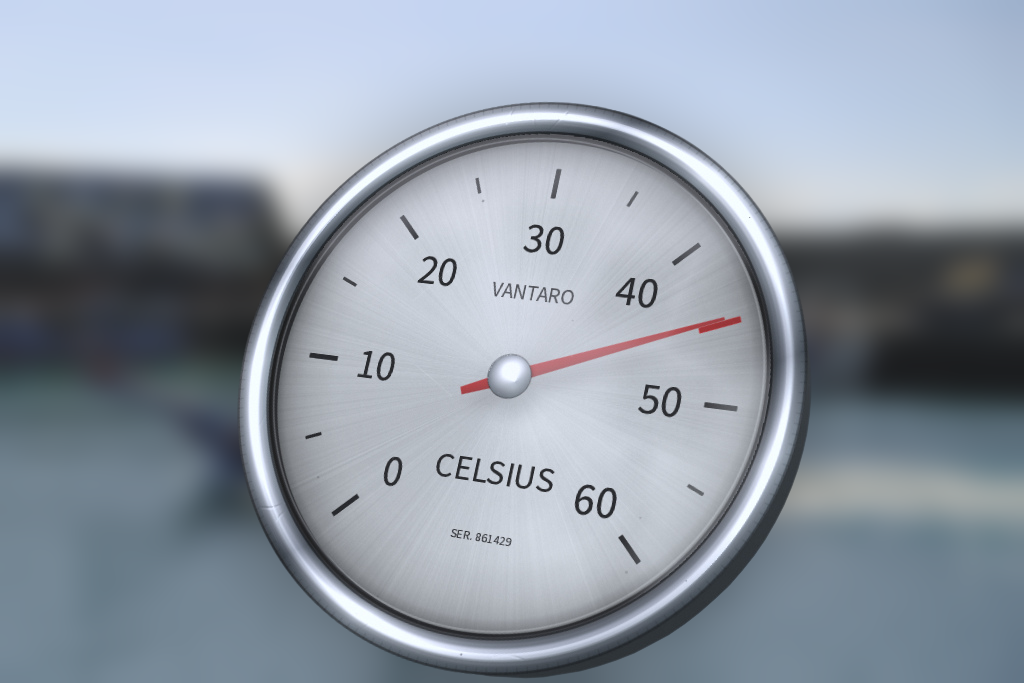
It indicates 45 °C
